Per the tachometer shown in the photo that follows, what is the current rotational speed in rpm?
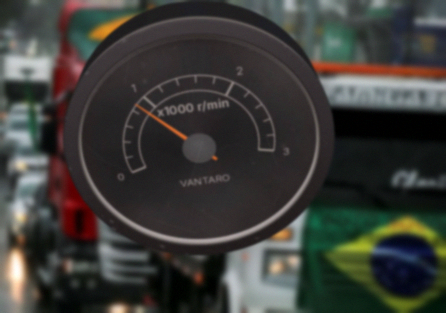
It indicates 900 rpm
